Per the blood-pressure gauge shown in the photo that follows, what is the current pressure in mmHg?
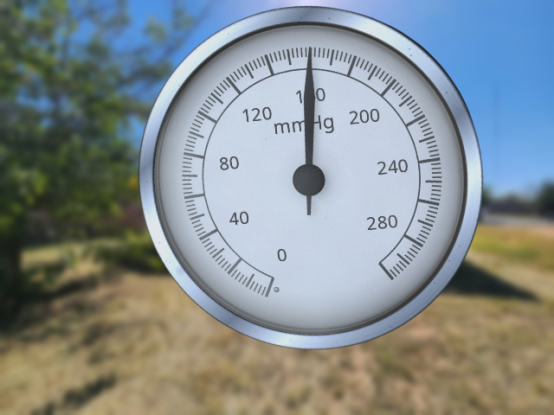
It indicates 160 mmHg
